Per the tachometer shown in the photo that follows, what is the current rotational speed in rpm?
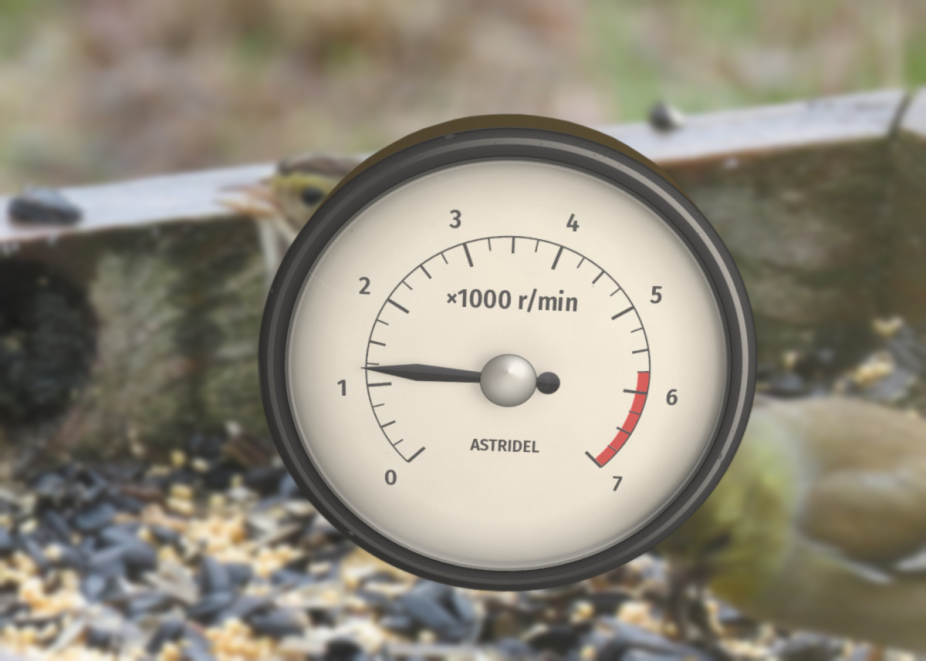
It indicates 1250 rpm
